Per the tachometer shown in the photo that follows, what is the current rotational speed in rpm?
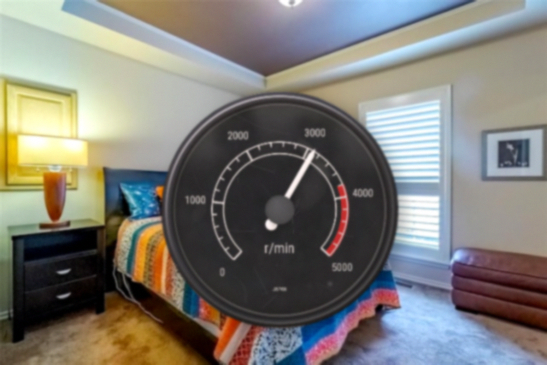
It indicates 3100 rpm
